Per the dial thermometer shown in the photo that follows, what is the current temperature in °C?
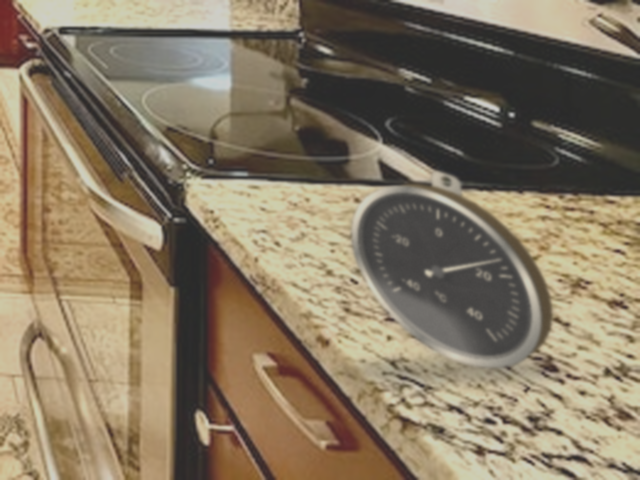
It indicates 16 °C
